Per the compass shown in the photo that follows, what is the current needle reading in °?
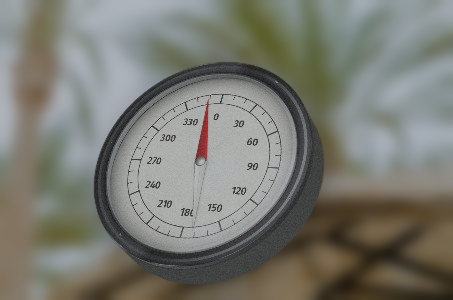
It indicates 350 °
